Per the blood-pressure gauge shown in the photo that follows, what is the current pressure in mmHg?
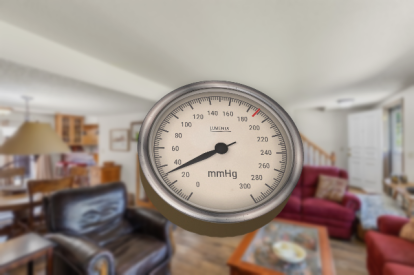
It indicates 30 mmHg
